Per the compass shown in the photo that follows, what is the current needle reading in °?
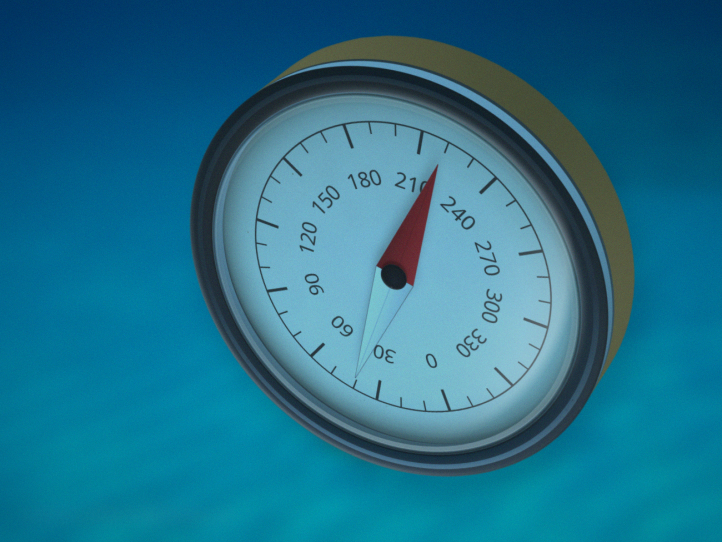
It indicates 220 °
